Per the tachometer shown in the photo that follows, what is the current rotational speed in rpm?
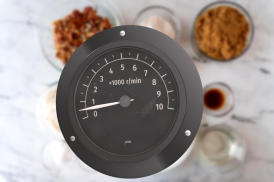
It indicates 500 rpm
